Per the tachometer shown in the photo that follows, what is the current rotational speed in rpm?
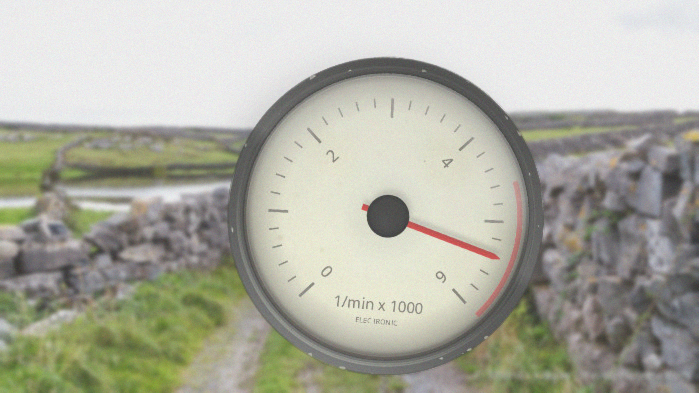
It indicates 5400 rpm
